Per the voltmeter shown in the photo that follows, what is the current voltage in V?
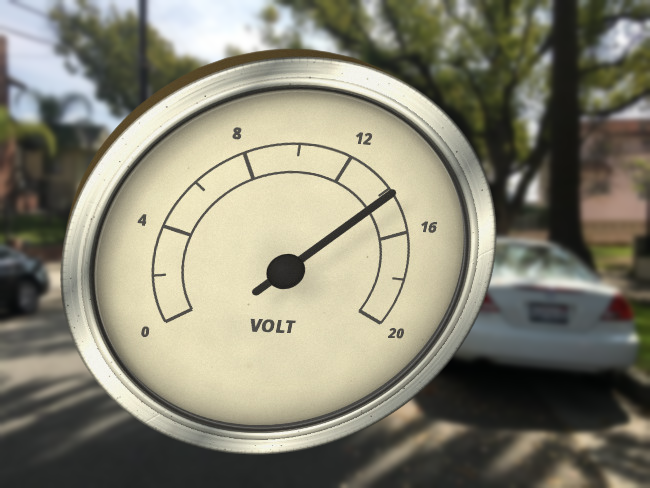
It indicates 14 V
